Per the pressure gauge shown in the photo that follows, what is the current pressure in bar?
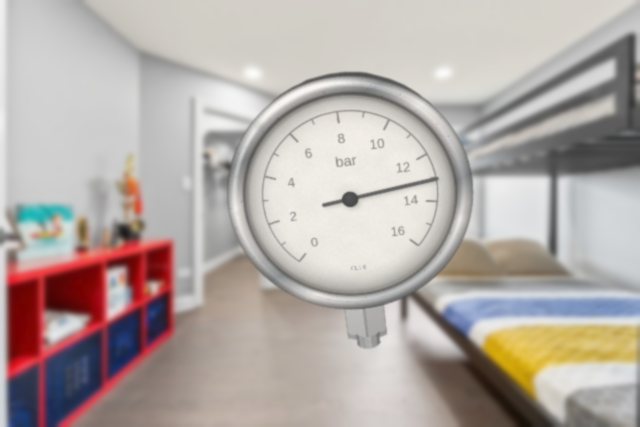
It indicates 13 bar
